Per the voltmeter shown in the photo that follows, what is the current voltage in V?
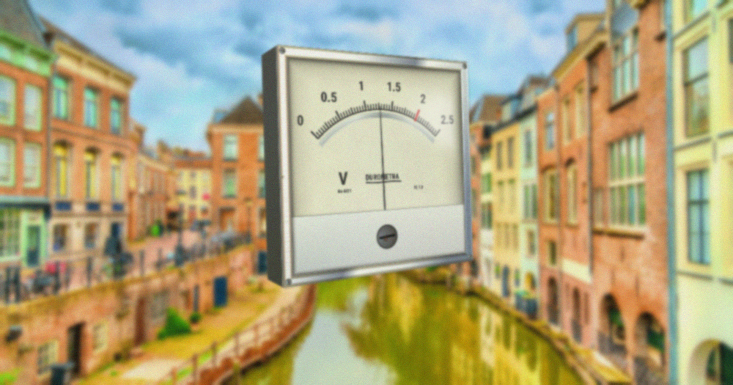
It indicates 1.25 V
